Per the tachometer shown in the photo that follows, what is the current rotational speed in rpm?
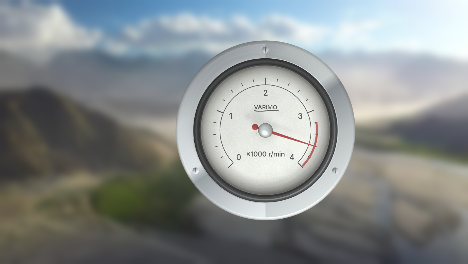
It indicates 3600 rpm
